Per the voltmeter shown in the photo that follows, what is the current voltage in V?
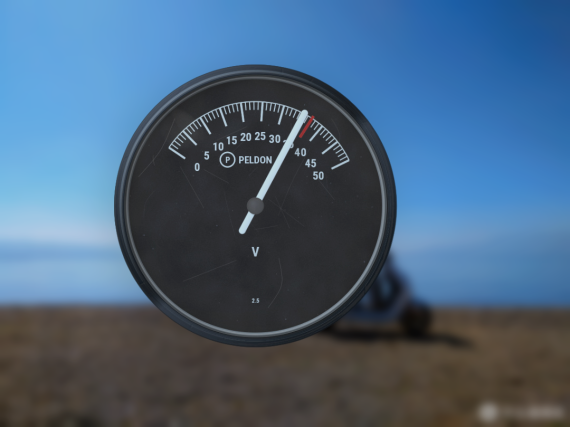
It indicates 35 V
